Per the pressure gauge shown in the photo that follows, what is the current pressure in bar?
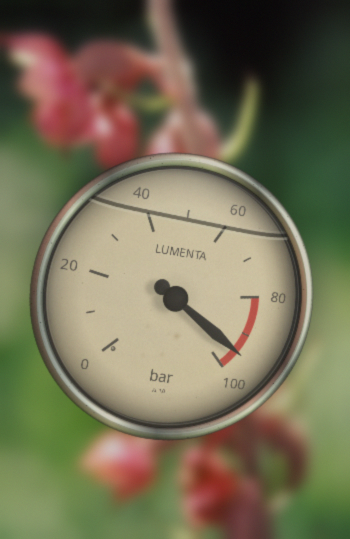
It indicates 95 bar
